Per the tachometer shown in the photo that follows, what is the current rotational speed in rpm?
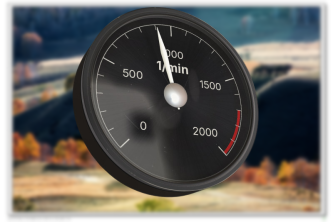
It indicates 900 rpm
